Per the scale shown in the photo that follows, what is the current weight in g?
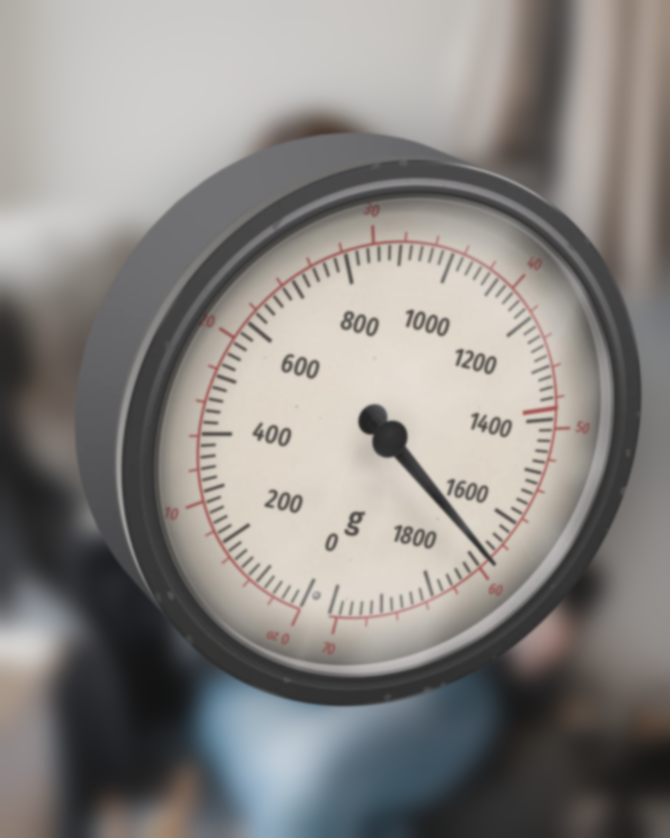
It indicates 1680 g
